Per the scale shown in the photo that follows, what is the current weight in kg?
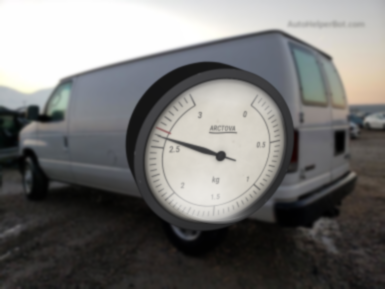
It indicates 2.6 kg
